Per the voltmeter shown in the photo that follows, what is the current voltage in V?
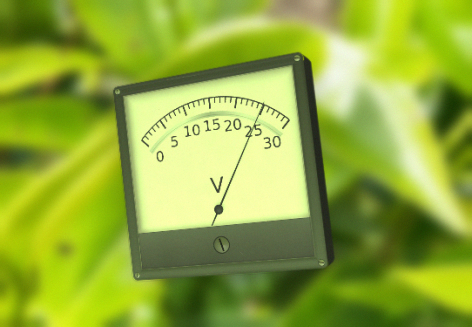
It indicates 25 V
